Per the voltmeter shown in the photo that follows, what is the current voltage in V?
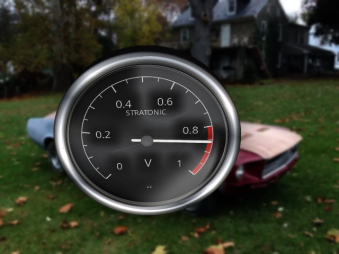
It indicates 0.85 V
